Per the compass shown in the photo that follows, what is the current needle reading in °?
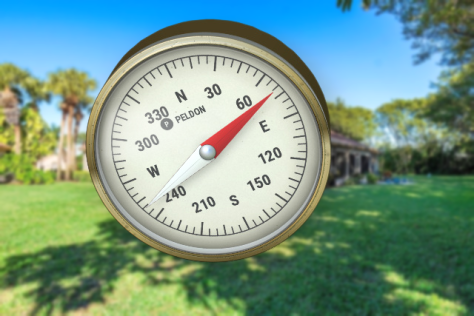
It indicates 70 °
